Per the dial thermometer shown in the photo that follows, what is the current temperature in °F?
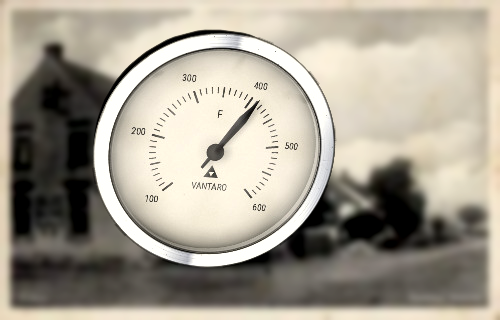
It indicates 410 °F
